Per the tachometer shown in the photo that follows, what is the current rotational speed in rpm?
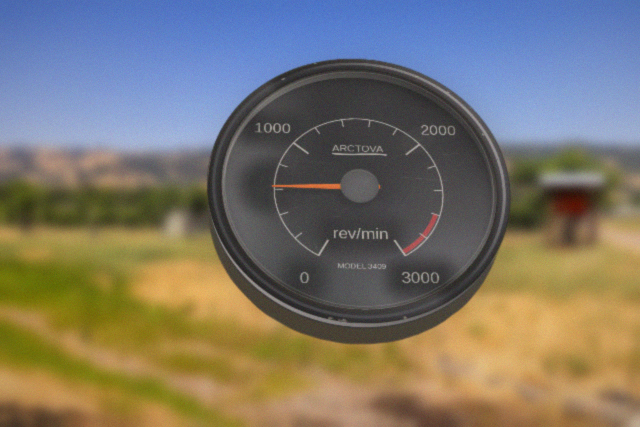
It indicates 600 rpm
